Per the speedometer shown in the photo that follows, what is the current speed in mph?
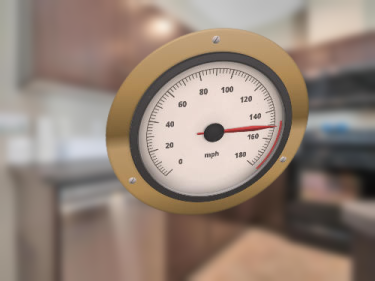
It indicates 150 mph
